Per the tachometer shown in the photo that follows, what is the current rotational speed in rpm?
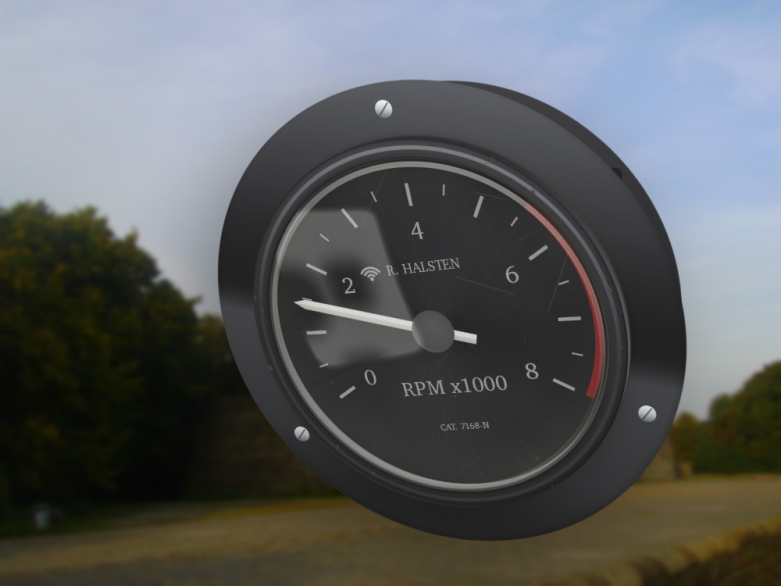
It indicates 1500 rpm
